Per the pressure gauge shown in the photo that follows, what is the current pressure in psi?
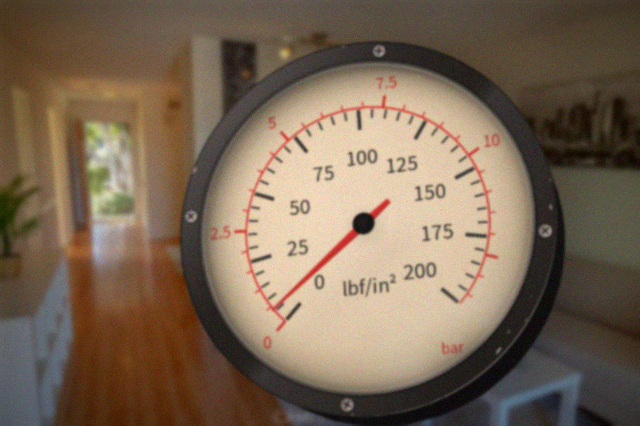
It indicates 5 psi
